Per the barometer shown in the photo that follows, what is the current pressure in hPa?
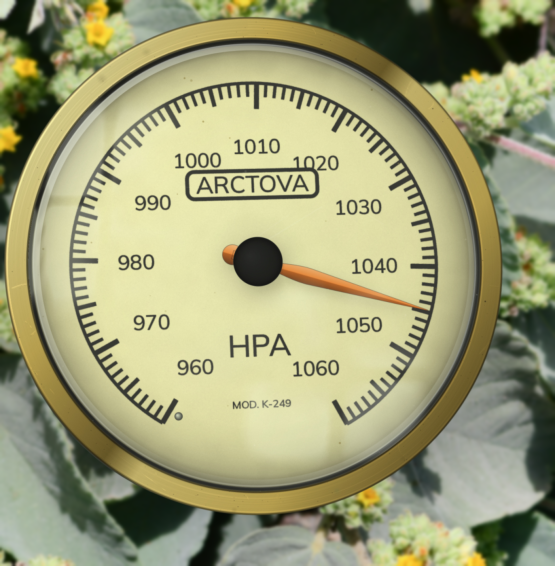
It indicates 1045 hPa
